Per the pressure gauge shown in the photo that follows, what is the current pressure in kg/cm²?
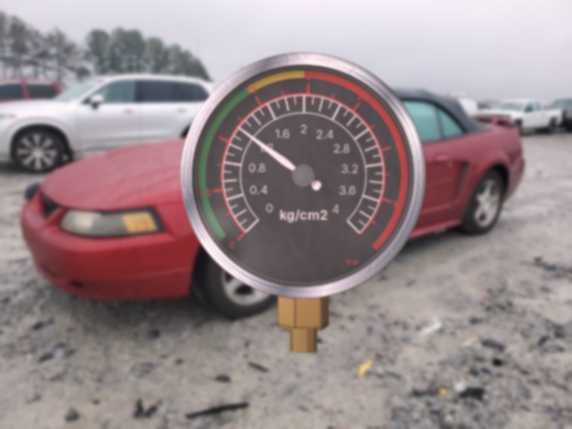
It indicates 1.2 kg/cm²
